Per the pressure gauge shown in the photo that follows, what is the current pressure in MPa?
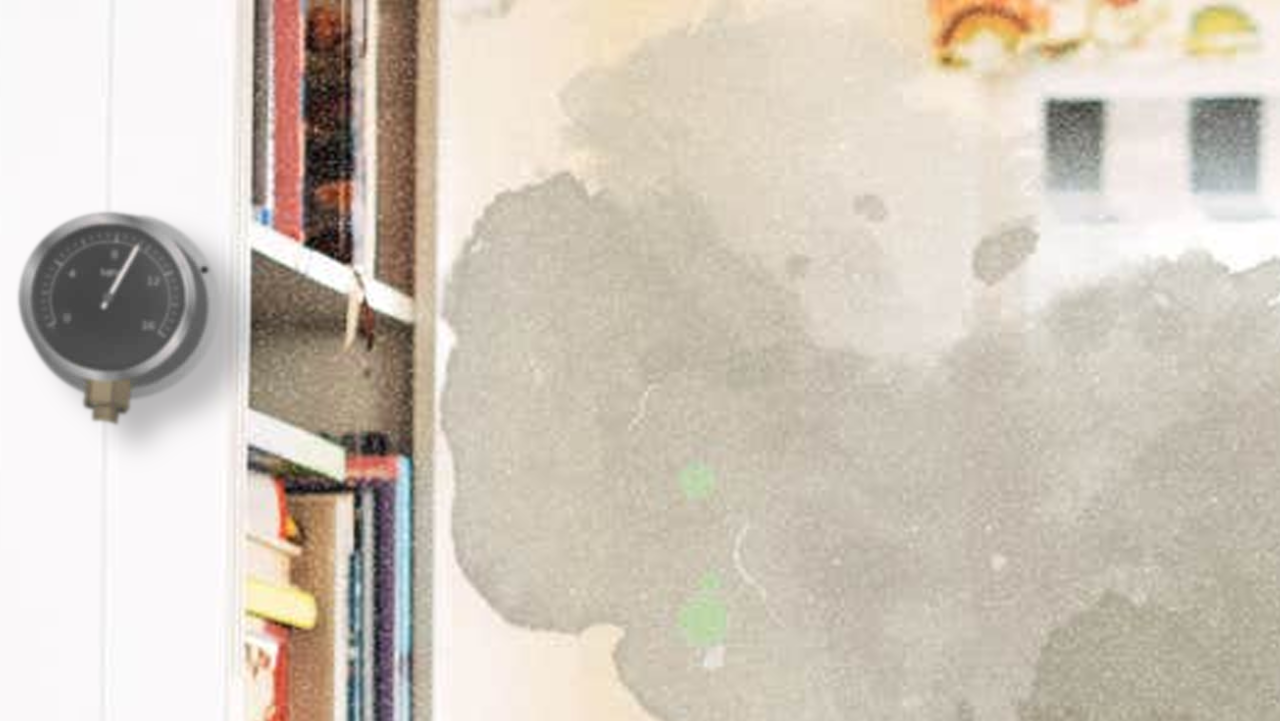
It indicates 9.5 MPa
